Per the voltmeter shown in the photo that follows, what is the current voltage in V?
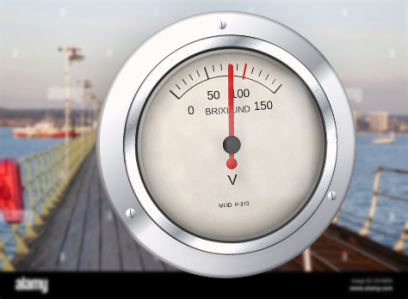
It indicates 80 V
